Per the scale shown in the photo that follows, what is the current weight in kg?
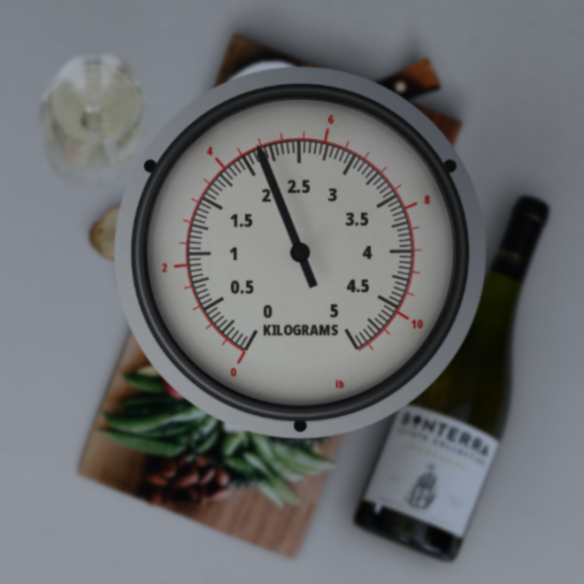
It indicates 2.15 kg
